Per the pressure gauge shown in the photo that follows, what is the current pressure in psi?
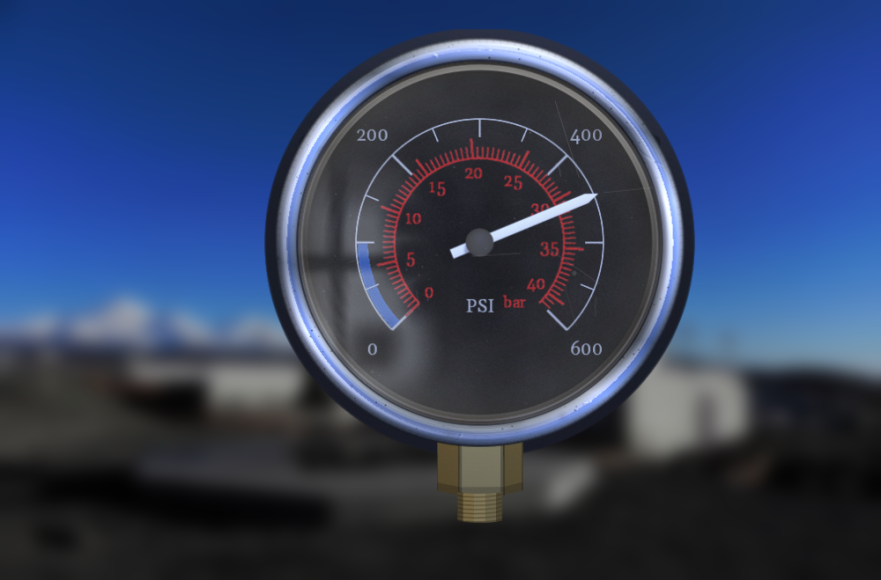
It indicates 450 psi
